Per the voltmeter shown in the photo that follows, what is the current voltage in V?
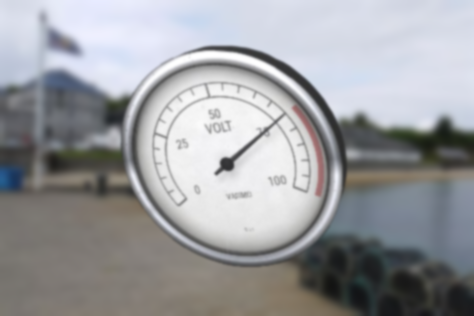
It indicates 75 V
